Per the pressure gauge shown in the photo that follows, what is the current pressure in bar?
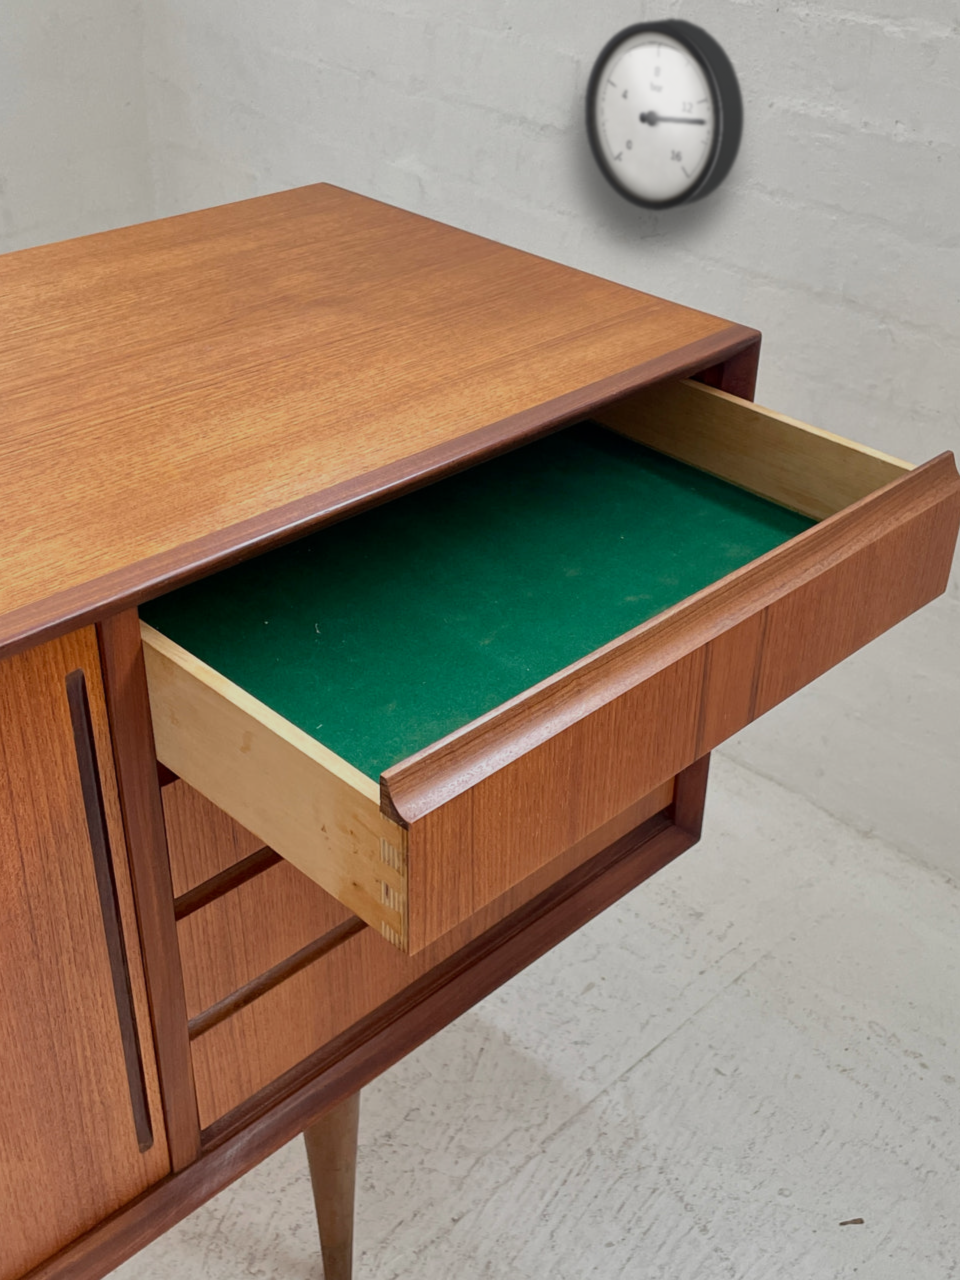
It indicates 13 bar
